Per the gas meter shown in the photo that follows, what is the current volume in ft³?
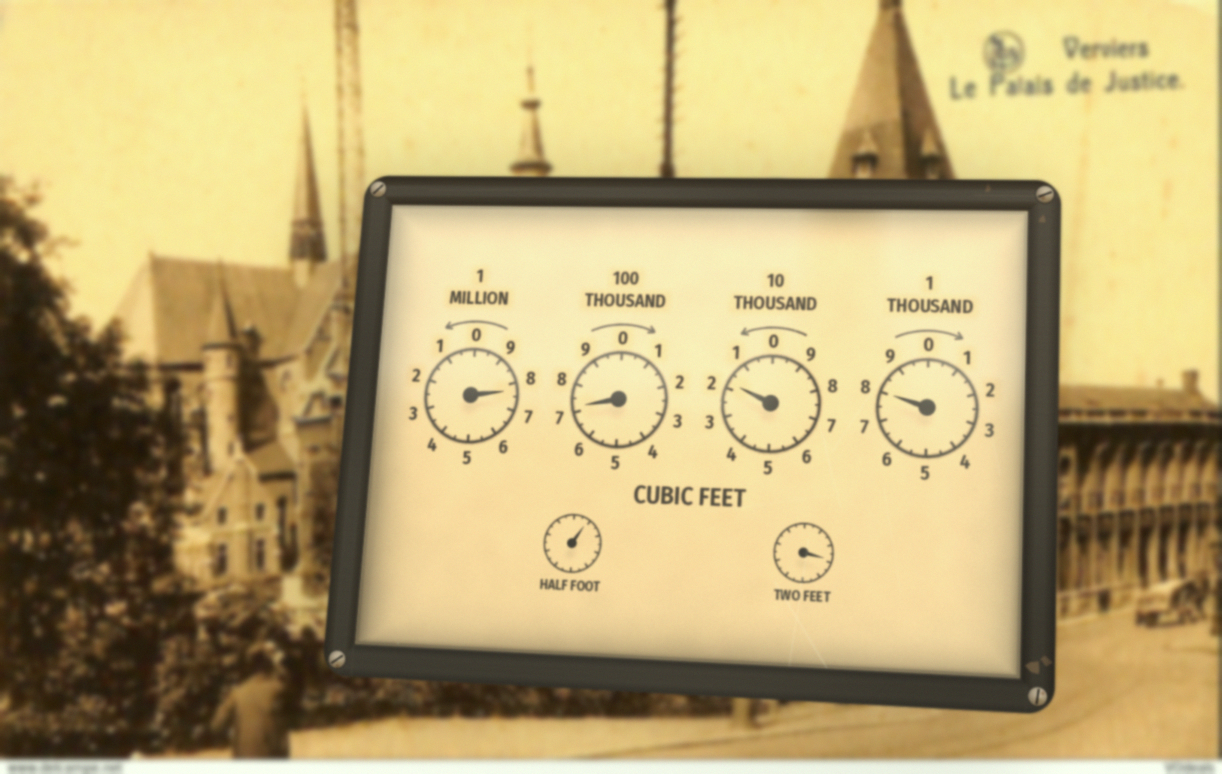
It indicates 771800 ft³
